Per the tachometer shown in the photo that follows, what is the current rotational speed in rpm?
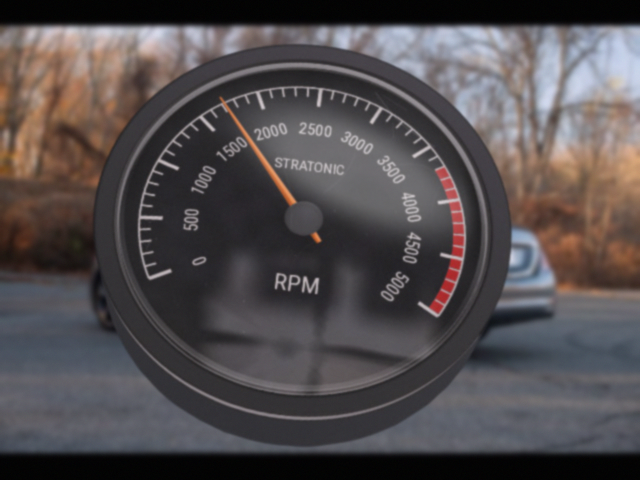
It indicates 1700 rpm
